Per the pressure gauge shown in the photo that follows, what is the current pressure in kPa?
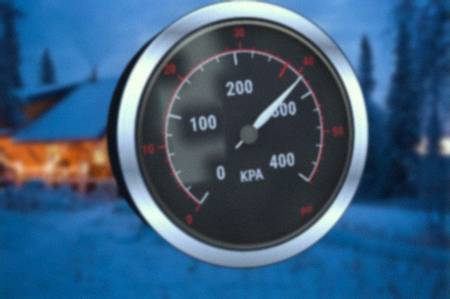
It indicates 280 kPa
